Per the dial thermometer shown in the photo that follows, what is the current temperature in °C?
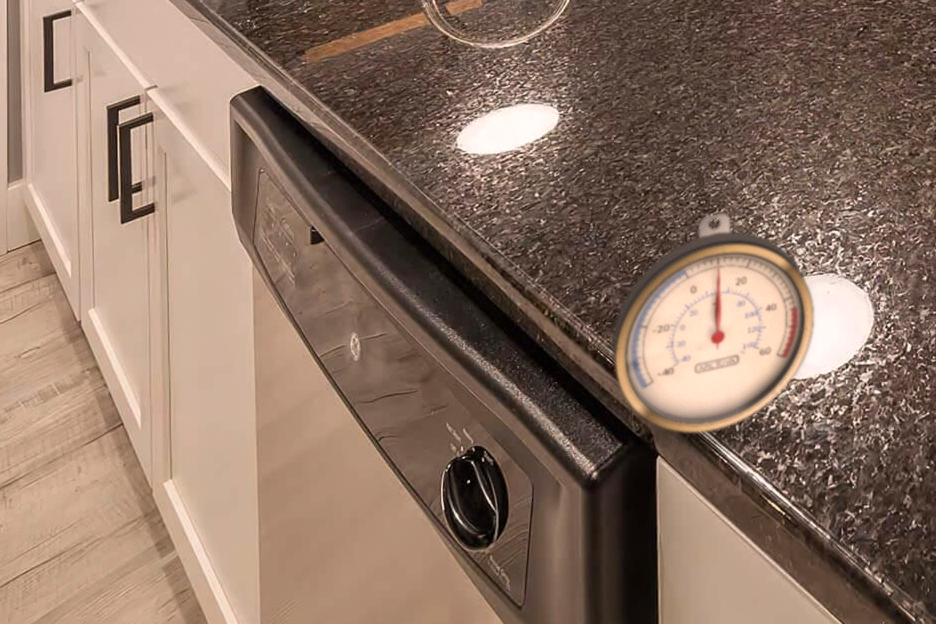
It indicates 10 °C
